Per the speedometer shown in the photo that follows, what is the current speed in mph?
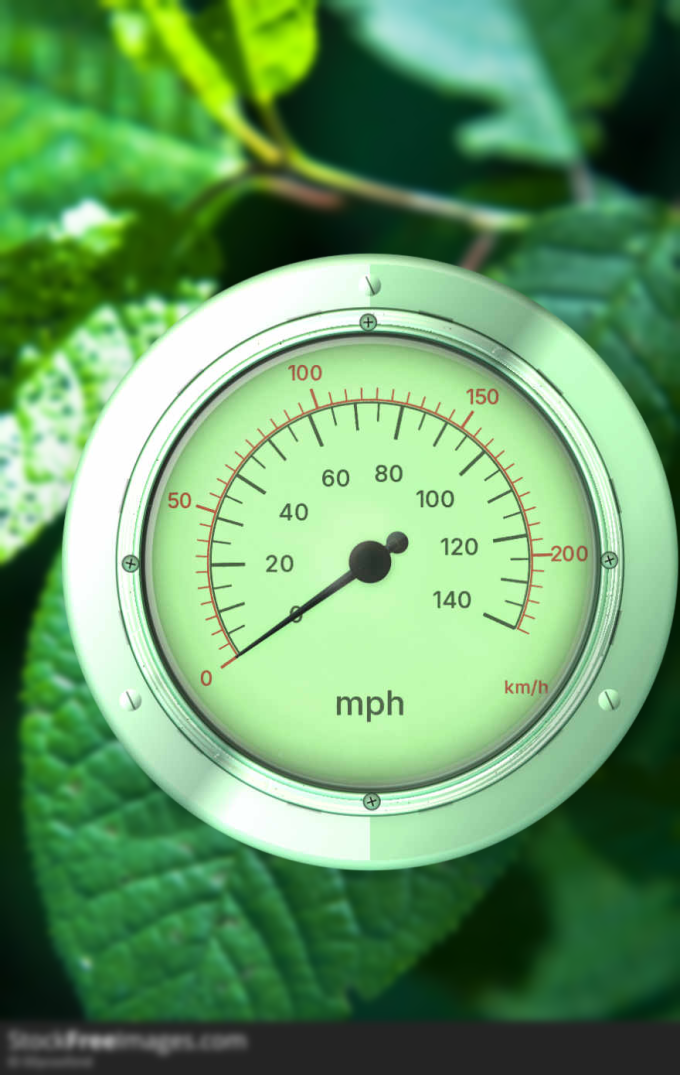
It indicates 0 mph
